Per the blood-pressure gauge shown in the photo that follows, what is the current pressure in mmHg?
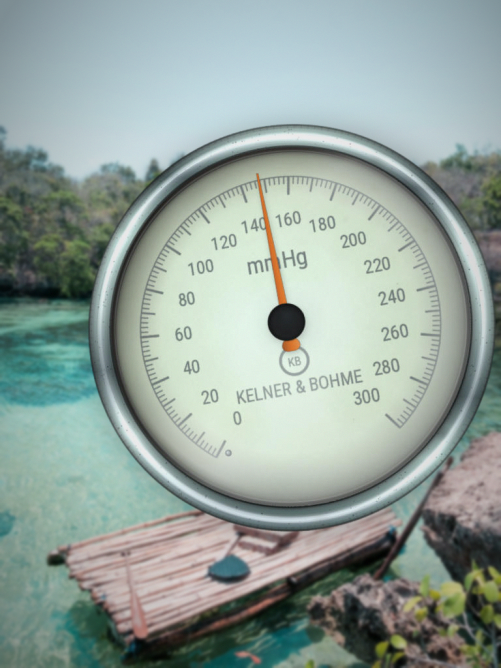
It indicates 148 mmHg
